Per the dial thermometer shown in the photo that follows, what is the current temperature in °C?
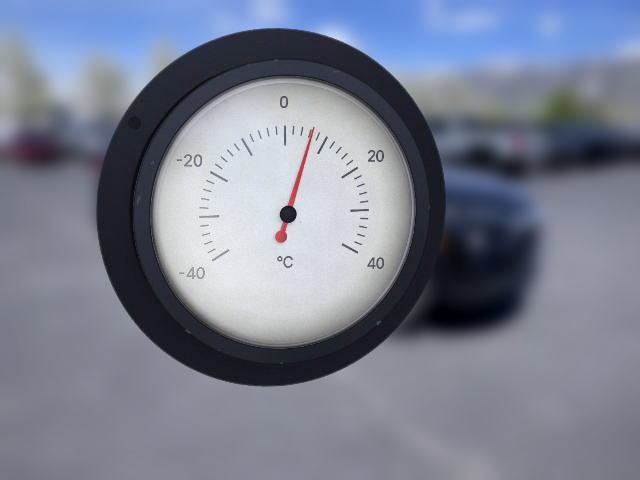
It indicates 6 °C
